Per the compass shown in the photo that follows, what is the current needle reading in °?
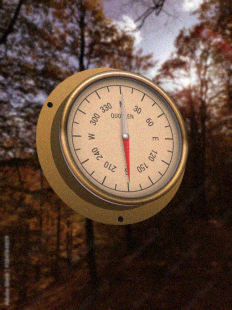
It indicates 180 °
